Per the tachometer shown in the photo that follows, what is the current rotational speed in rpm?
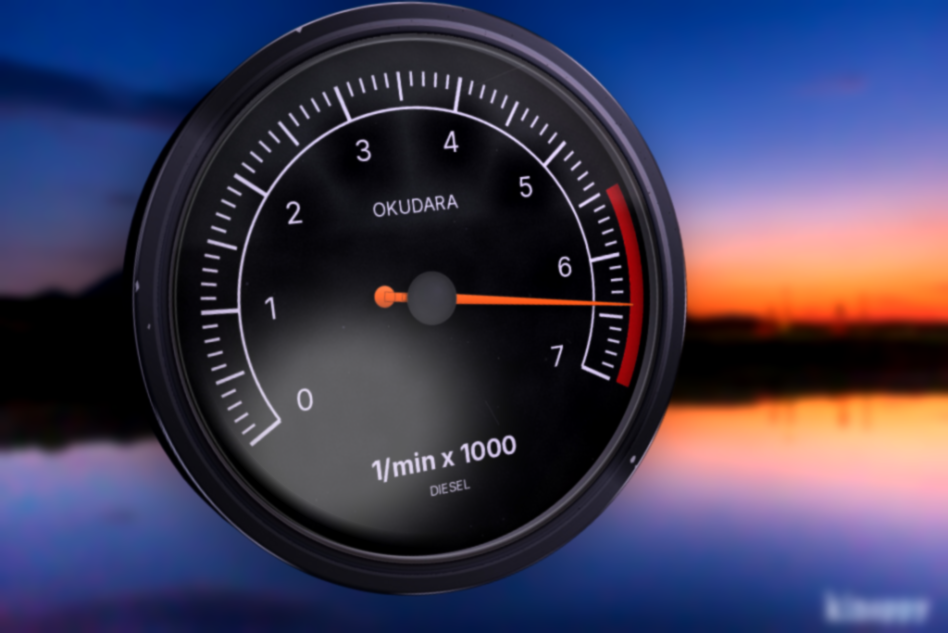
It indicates 6400 rpm
